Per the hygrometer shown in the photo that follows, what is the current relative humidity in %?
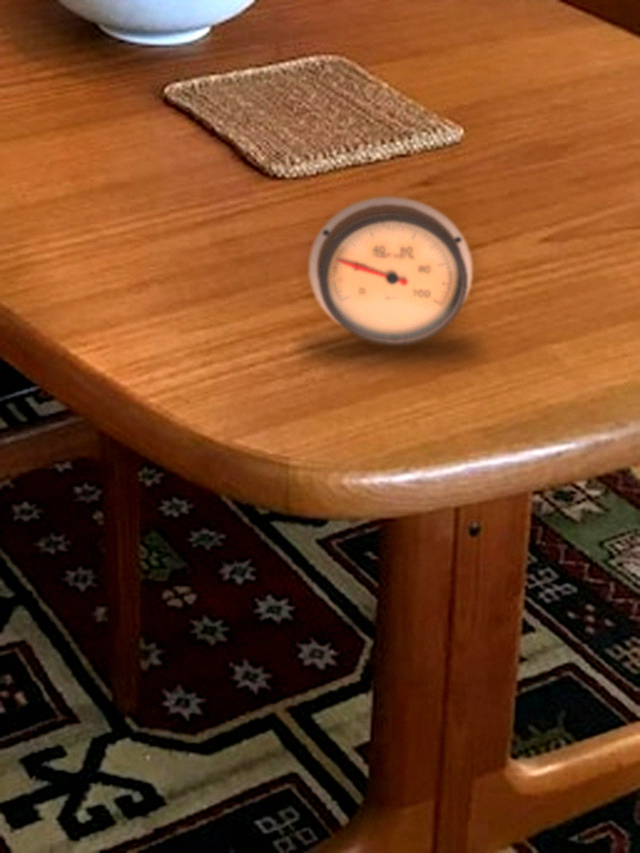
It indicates 20 %
